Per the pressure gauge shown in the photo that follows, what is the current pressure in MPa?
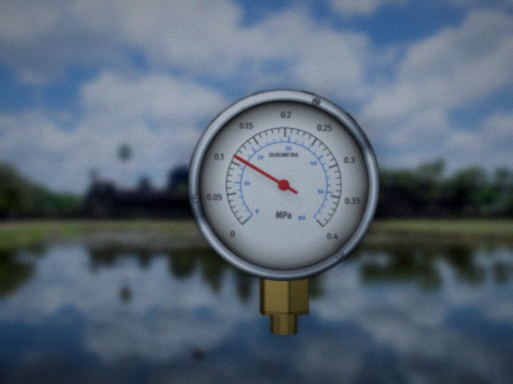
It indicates 0.11 MPa
